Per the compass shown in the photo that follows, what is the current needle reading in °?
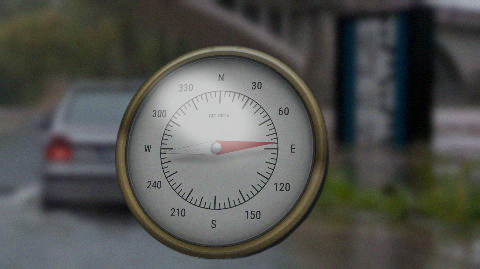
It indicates 85 °
